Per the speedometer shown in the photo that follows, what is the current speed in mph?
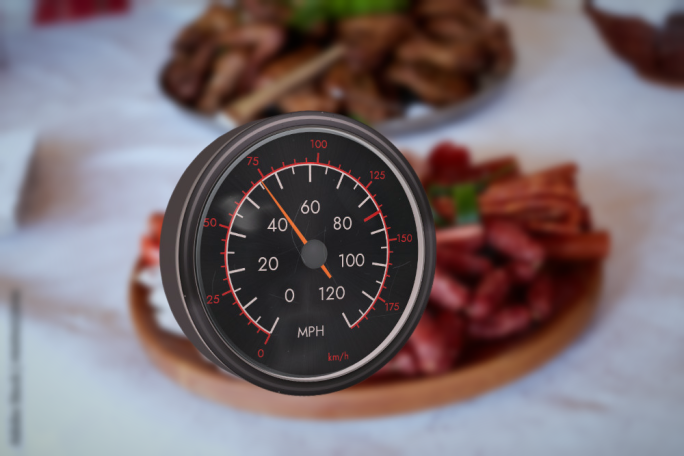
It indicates 45 mph
